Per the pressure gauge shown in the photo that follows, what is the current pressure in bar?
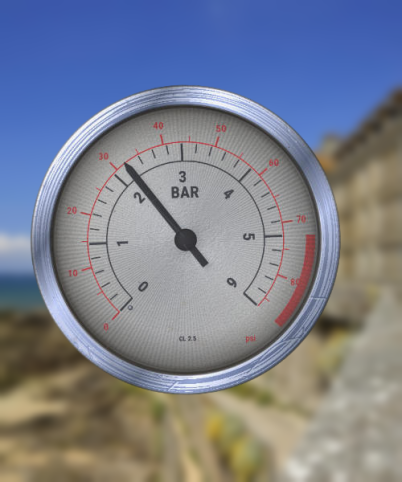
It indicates 2.2 bar
